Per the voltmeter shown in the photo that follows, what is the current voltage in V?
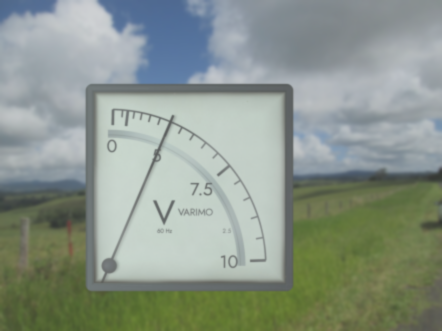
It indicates 5 V
